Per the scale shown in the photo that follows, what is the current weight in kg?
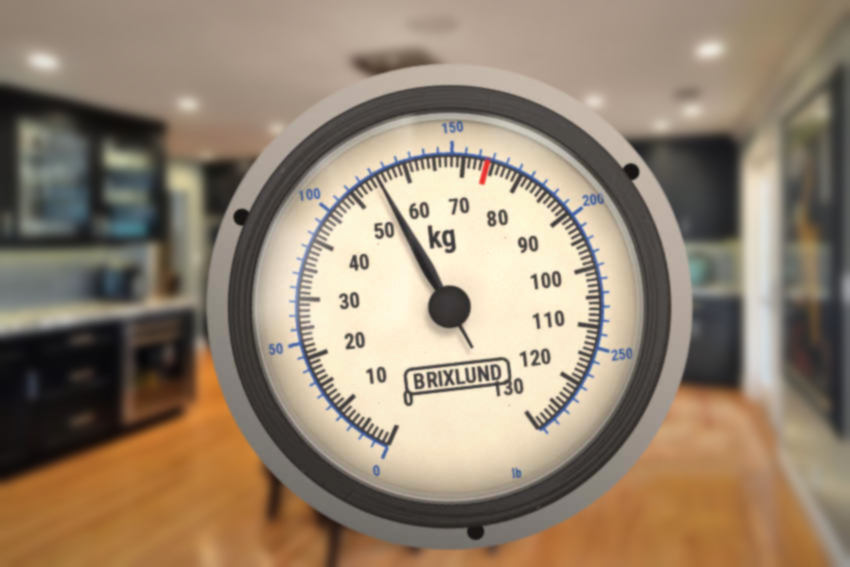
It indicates 55 kg
